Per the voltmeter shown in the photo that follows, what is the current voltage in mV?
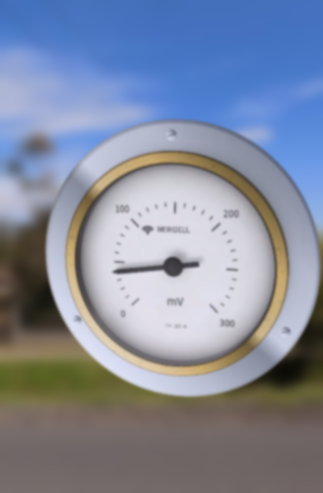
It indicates 40 mV
